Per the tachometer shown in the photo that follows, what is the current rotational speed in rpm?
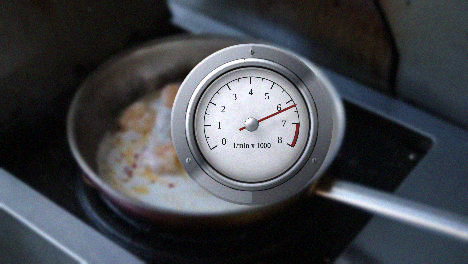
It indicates 6250 rpm
